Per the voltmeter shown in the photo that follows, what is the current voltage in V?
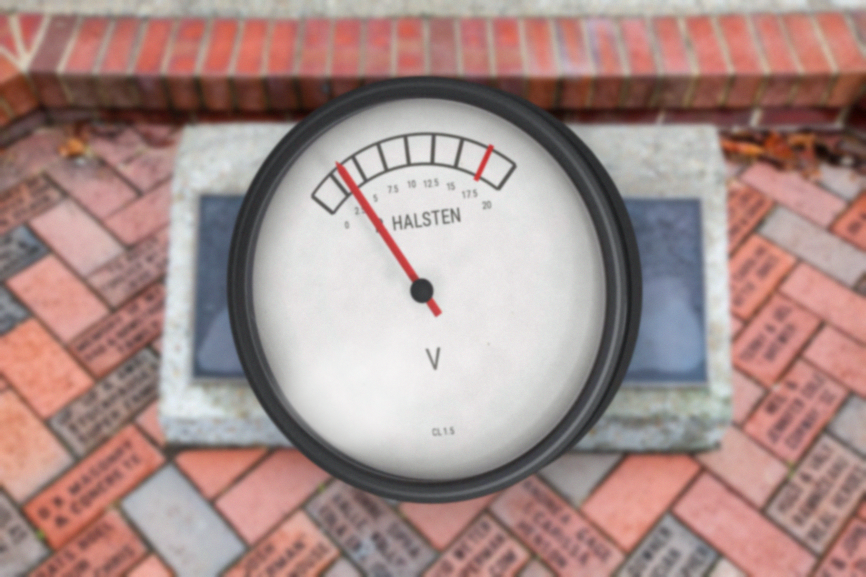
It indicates 3.75 V
